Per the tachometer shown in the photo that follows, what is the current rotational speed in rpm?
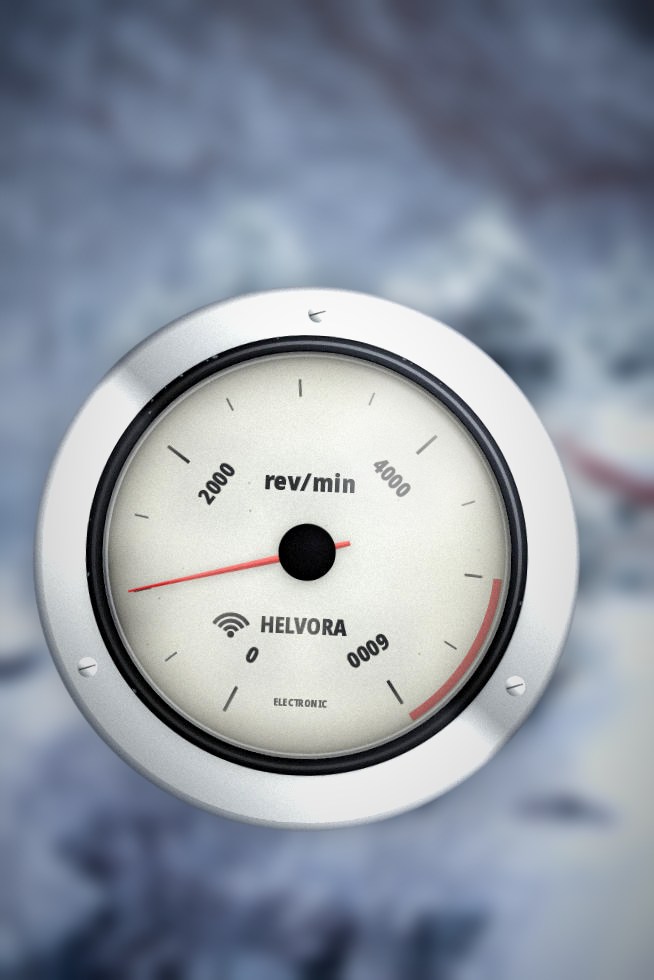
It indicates 1000 rpm
